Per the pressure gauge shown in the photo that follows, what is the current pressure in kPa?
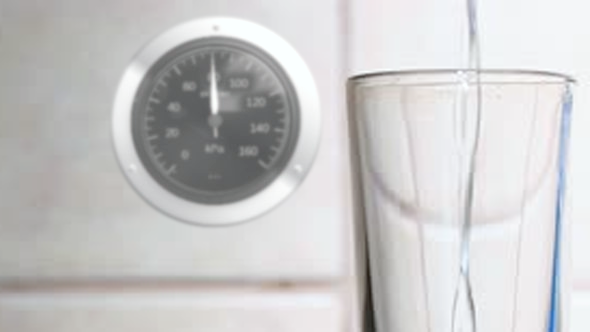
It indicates 80 kPa
